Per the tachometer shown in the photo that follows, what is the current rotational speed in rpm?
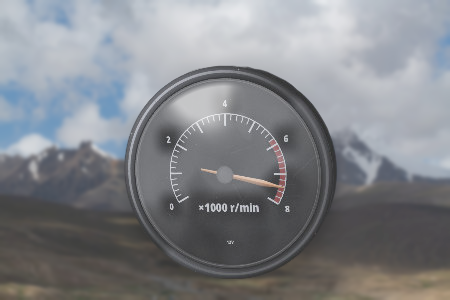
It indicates 7400 rpm
